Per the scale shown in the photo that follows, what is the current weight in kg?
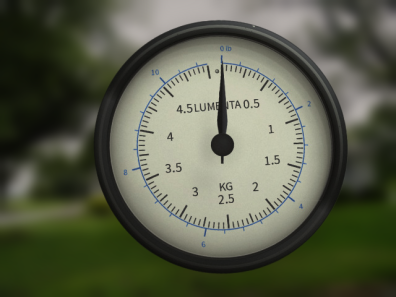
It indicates 0 kg
